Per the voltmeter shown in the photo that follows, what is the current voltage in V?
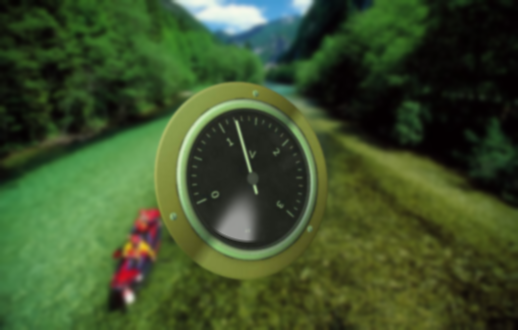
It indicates 1.2 V
